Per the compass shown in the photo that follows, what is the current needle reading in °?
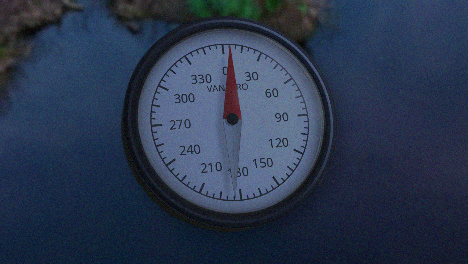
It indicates 5 °
